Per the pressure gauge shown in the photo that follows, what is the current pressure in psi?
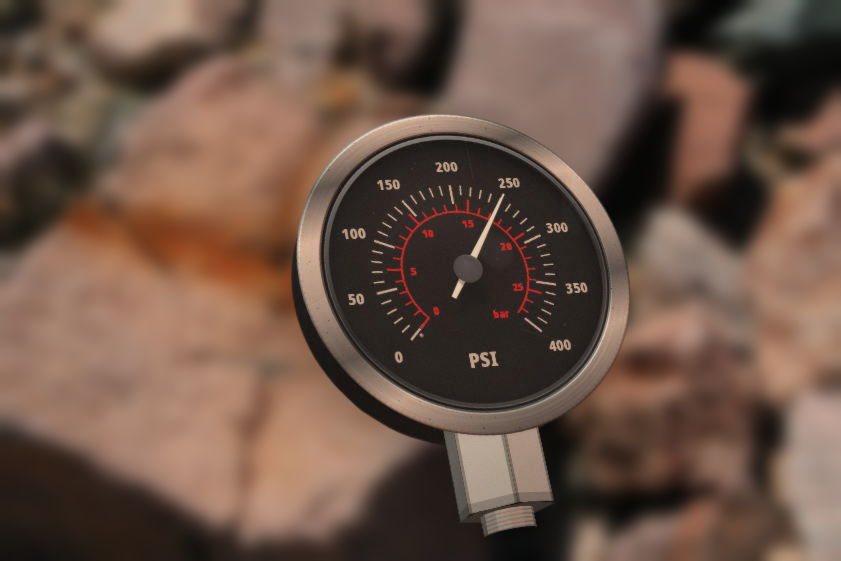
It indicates 250 psi
